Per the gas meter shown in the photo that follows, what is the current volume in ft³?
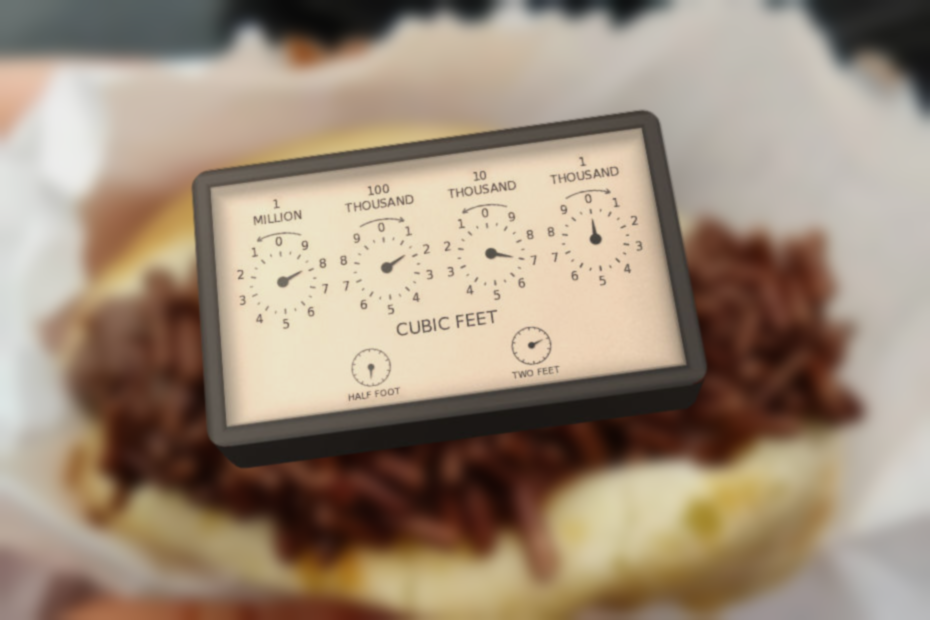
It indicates 817000 ft³
